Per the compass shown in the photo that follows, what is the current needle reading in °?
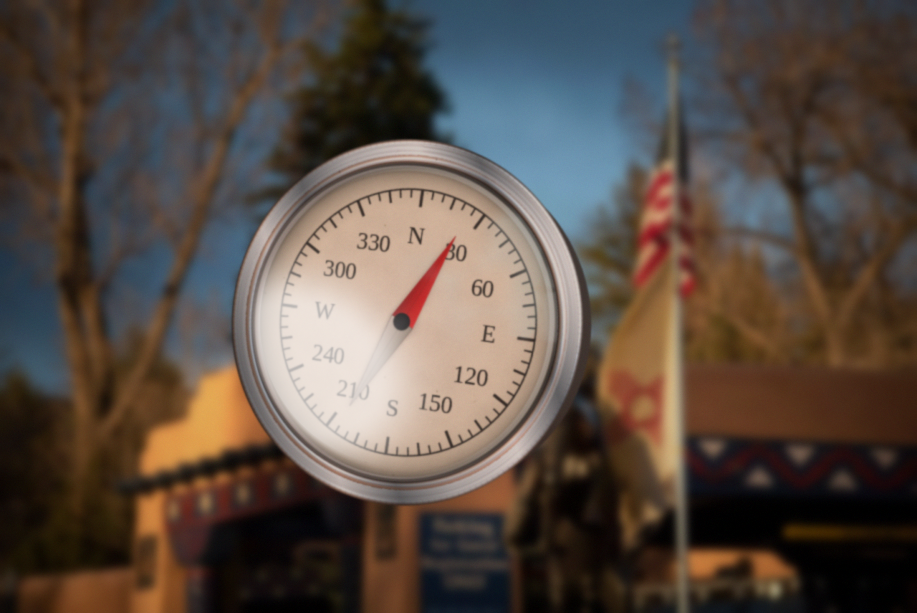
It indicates 25 °
